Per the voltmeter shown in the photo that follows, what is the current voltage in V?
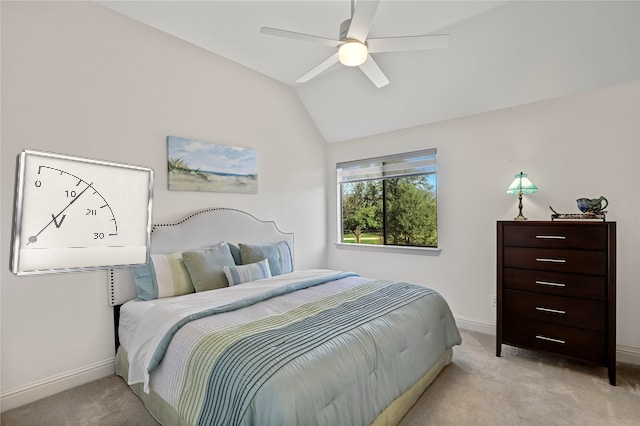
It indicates 12.5 V
